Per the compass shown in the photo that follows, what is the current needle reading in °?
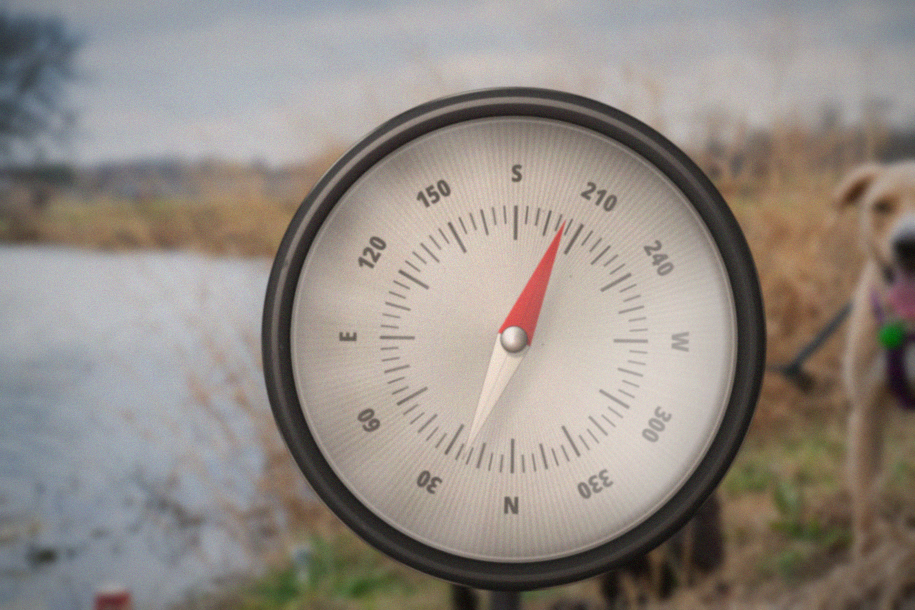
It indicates 202.5 °
